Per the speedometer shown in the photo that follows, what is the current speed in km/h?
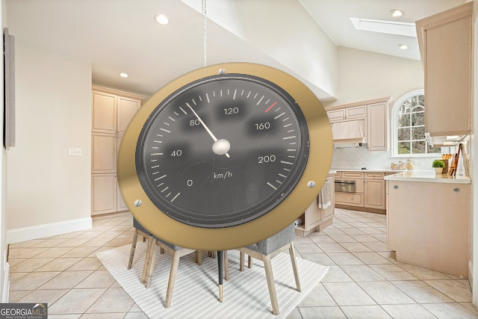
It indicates 85 km/h
